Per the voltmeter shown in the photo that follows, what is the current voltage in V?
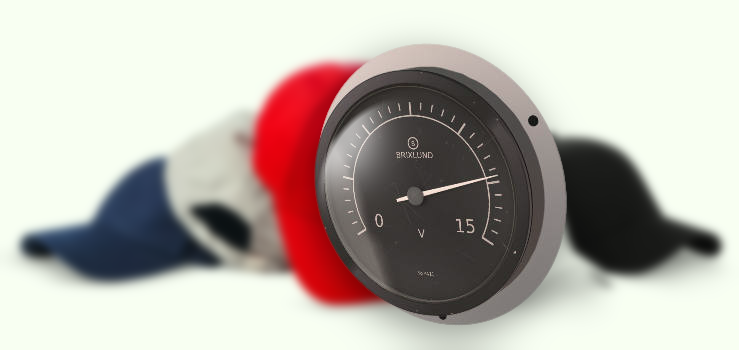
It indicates 12.25 V
